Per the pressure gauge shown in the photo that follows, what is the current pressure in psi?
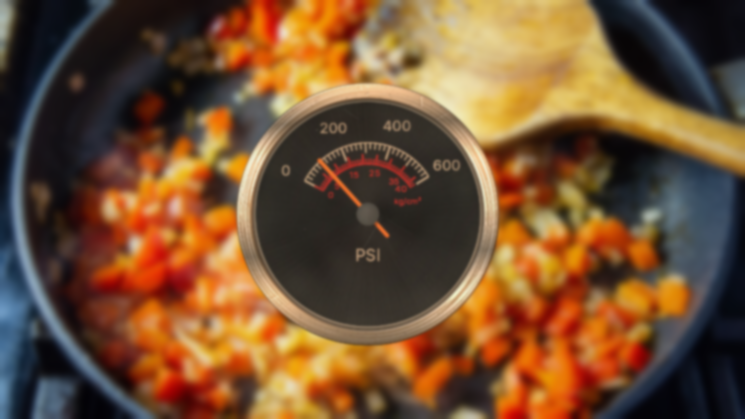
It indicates 100 psi
